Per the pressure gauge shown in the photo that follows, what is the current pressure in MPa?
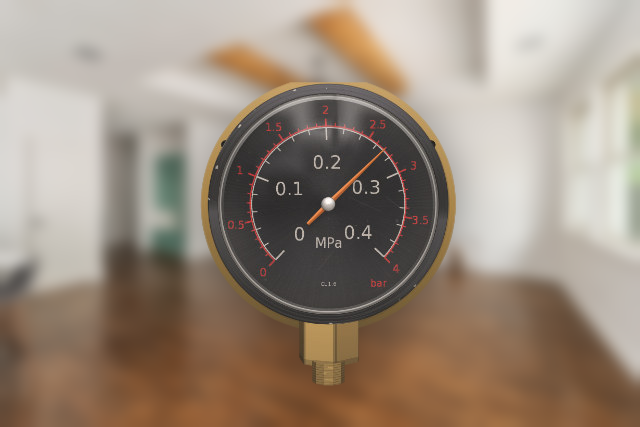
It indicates 0.27 MPa
